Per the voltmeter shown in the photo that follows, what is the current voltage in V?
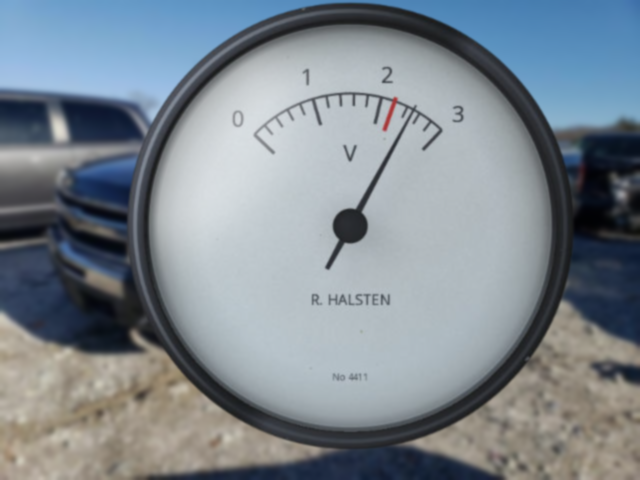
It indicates 2.5 V
